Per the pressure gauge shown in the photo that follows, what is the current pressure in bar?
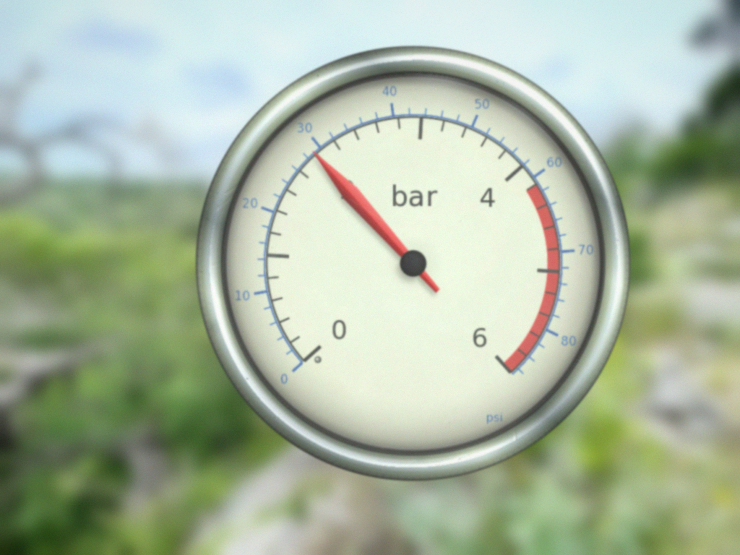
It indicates 2 bar
